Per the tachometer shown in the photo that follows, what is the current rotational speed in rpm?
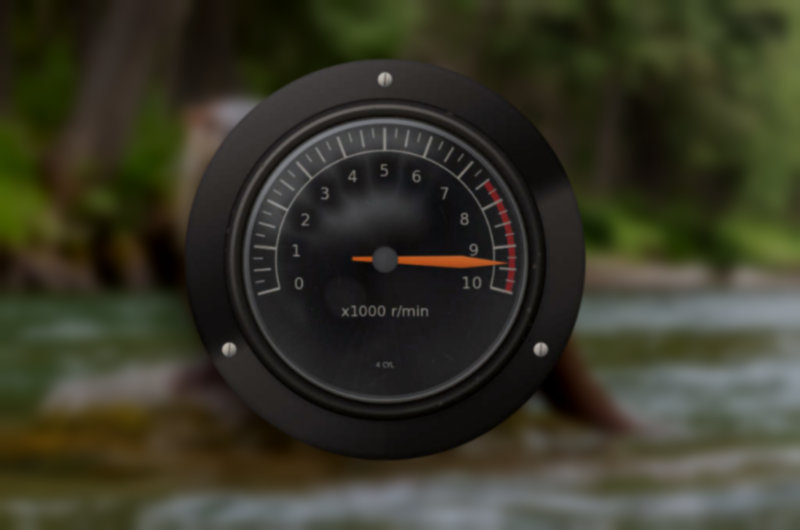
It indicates 9375 rpm
